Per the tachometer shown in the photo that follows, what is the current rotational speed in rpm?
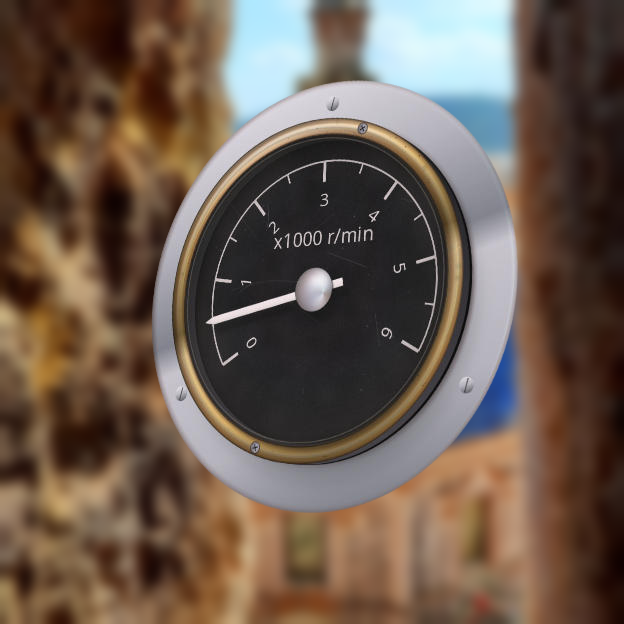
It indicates 500 rpm
